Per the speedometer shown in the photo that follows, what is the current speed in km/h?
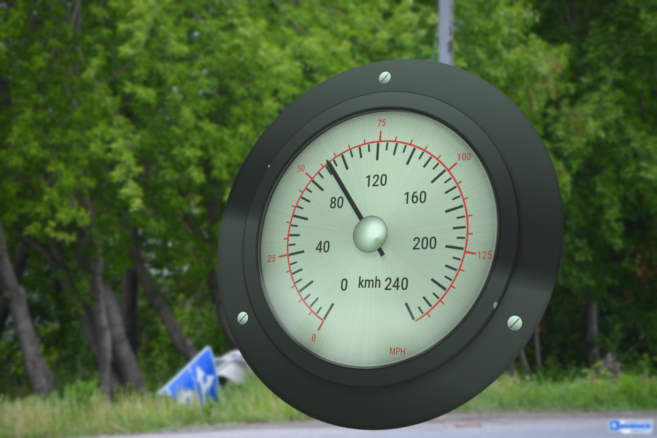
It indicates 92.5 km/h
